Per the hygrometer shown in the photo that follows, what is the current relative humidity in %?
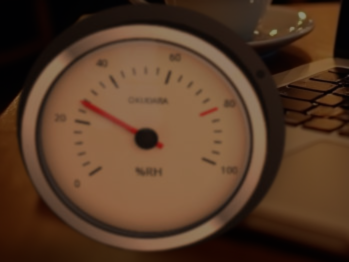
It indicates 28 %
